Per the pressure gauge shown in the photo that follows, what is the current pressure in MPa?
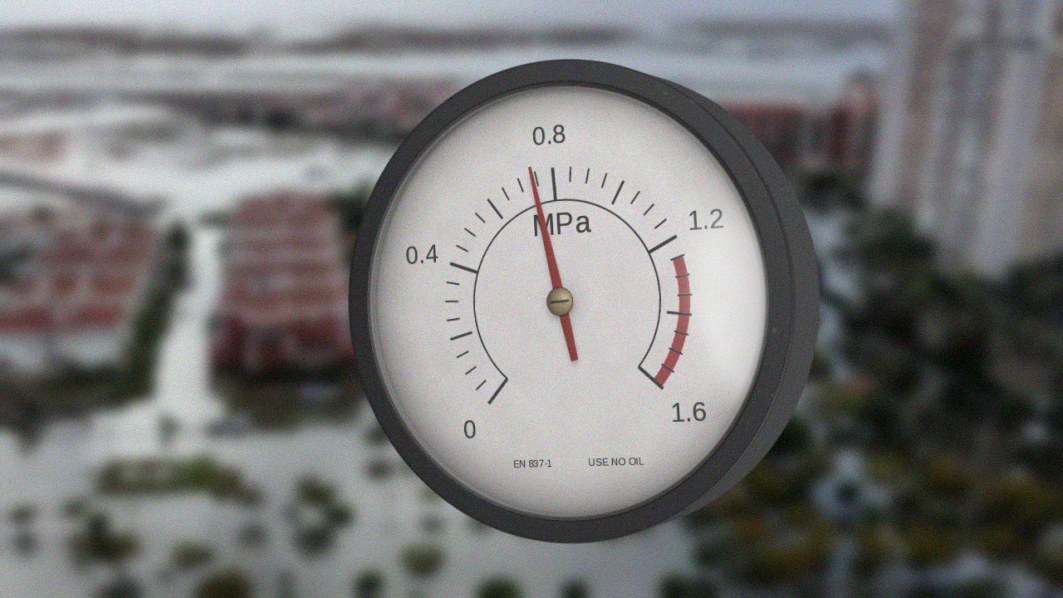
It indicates 0.75 MPa
